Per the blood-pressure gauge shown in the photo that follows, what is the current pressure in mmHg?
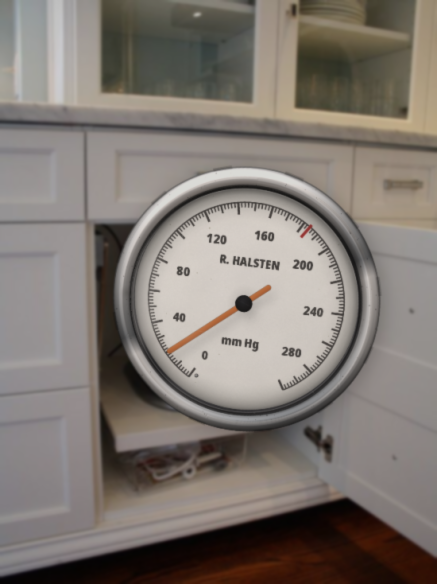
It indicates 20 mmHg
